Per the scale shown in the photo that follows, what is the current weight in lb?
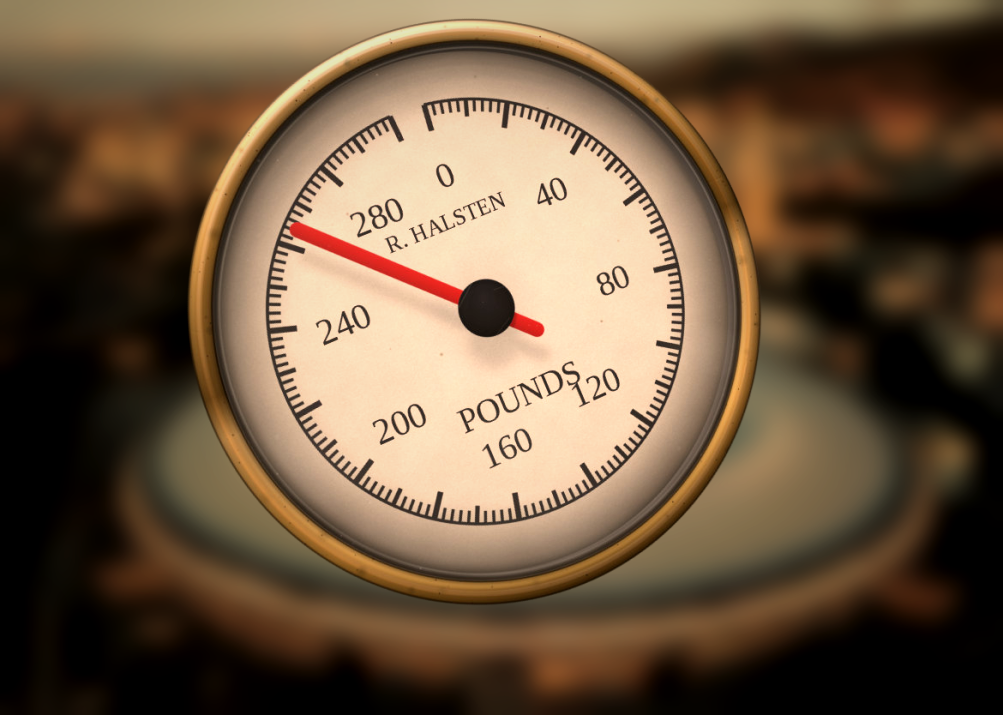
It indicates 264 lb
